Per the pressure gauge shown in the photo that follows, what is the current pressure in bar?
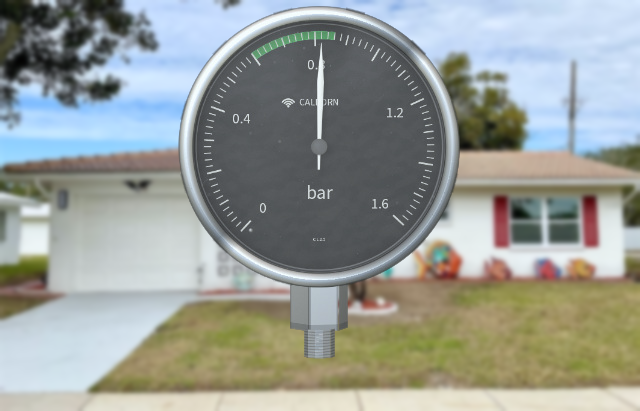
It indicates 0.82 bar
